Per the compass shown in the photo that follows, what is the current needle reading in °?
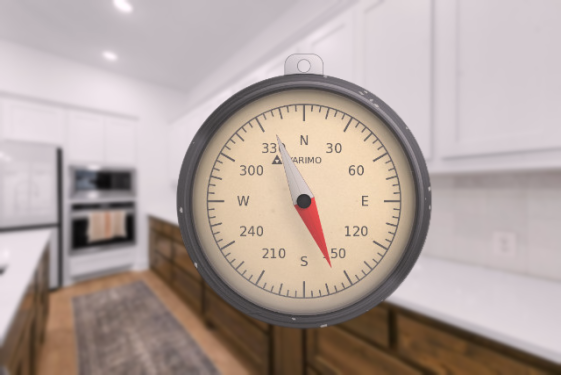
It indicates 157.5 °
